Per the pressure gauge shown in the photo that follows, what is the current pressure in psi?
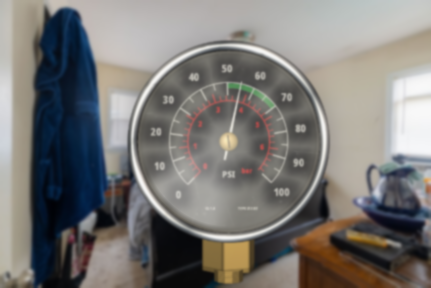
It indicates 55 psi
